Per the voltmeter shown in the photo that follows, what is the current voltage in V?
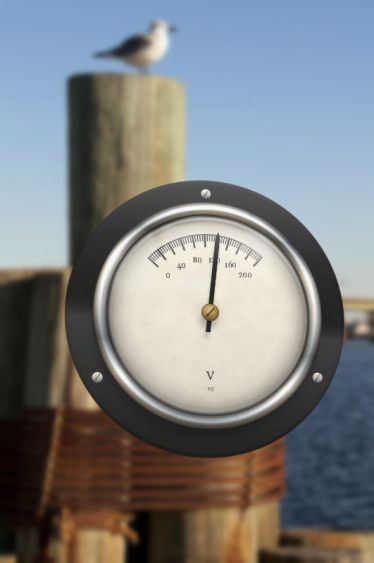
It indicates 120 V
